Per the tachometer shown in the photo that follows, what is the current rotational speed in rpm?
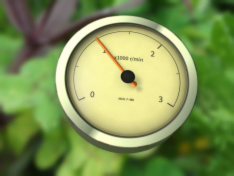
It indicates 1000 rpm
